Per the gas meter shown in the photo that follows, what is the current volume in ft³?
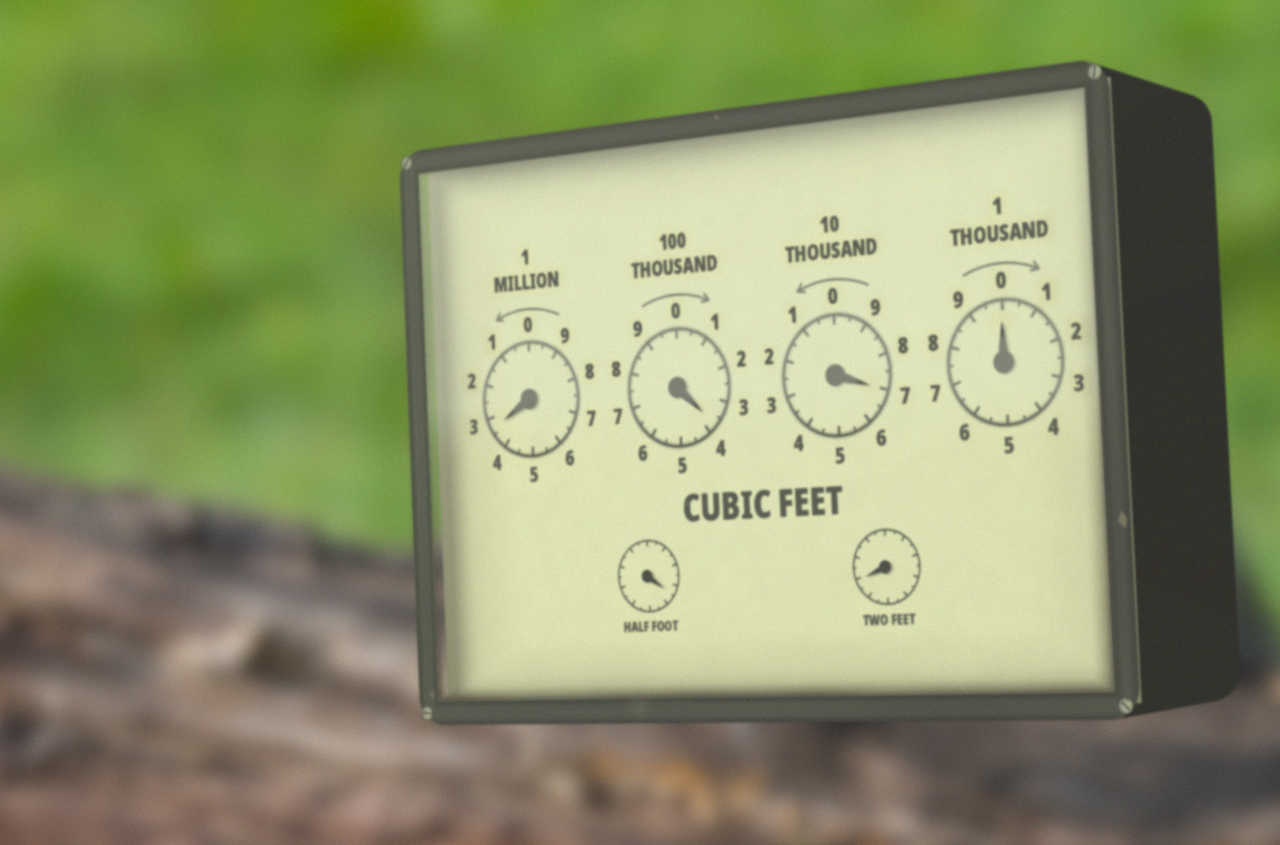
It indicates 337000 ft³
